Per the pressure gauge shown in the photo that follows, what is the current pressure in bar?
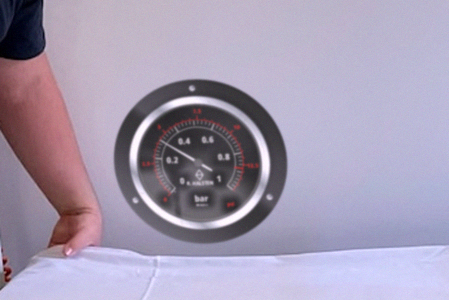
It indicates 0.3 bar
